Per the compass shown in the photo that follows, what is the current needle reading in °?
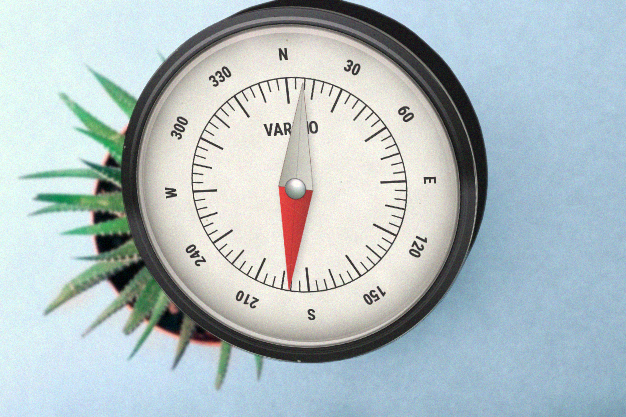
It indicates 190 °
